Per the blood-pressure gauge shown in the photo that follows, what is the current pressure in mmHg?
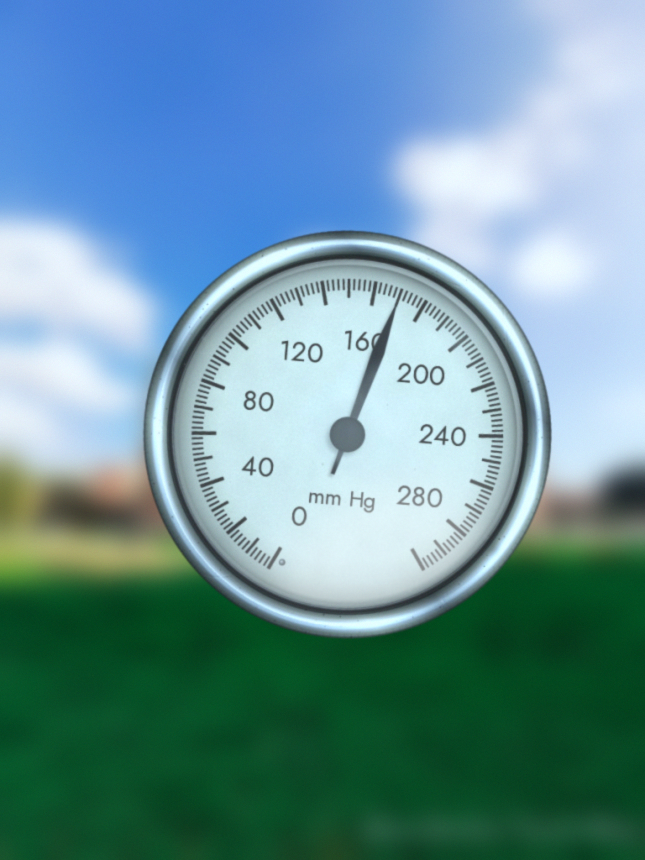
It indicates 170 mmHg
